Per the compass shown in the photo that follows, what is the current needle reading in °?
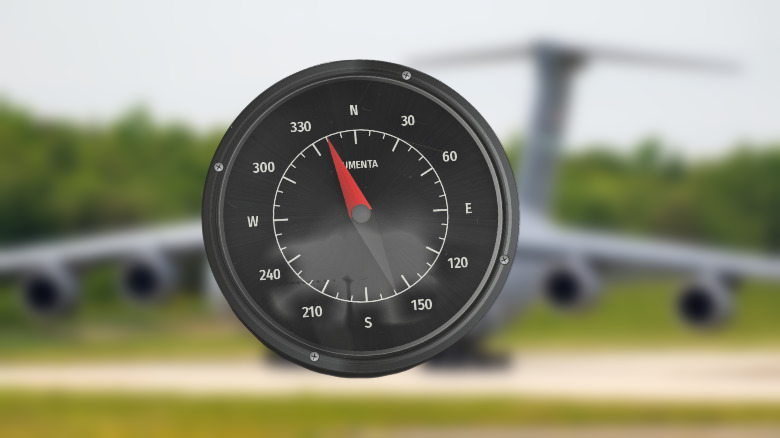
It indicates 340 °
